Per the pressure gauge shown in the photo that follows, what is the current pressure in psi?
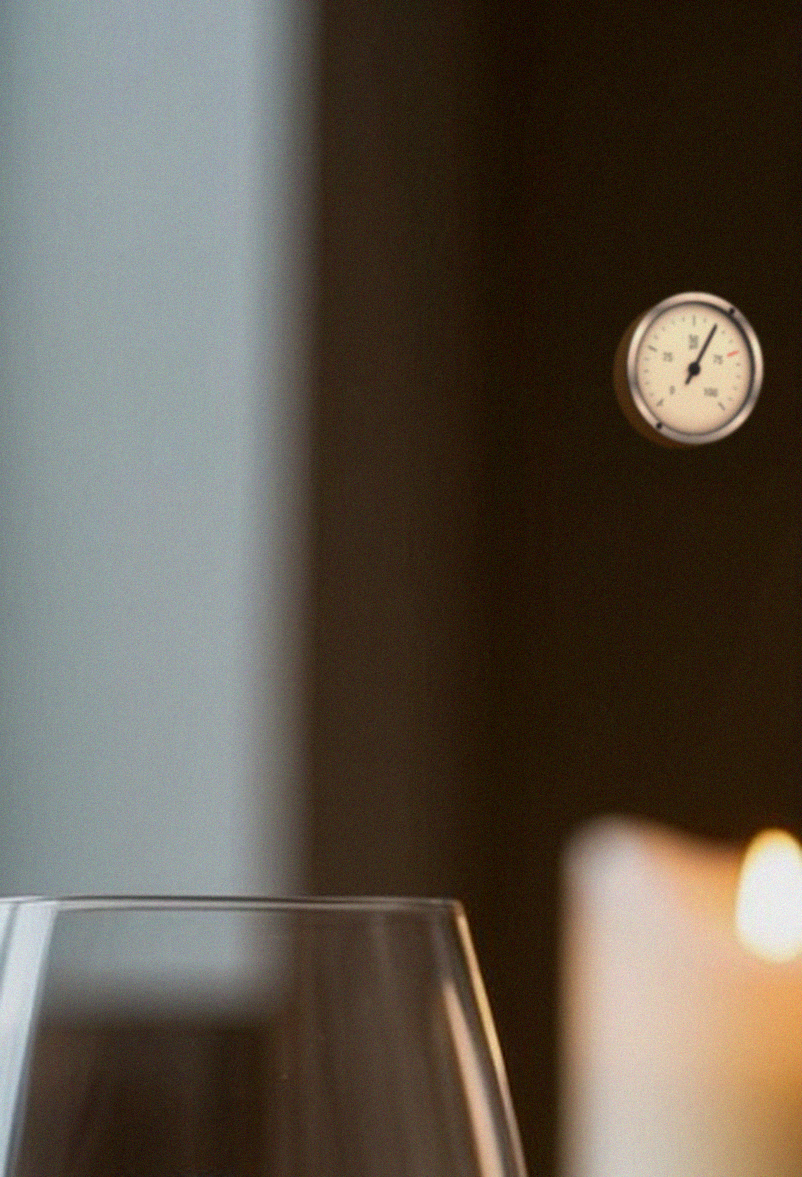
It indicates 60 psi
